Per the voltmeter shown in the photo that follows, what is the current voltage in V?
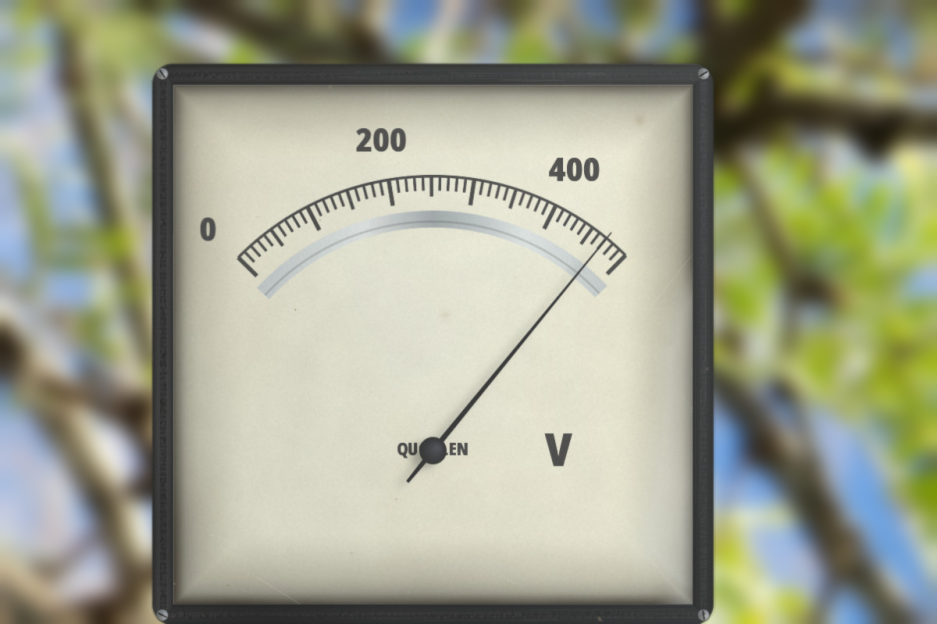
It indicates 470 V
